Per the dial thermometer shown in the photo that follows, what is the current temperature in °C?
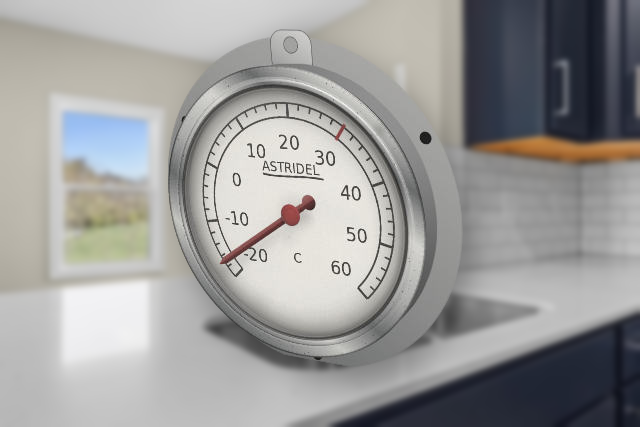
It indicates -17 °C
